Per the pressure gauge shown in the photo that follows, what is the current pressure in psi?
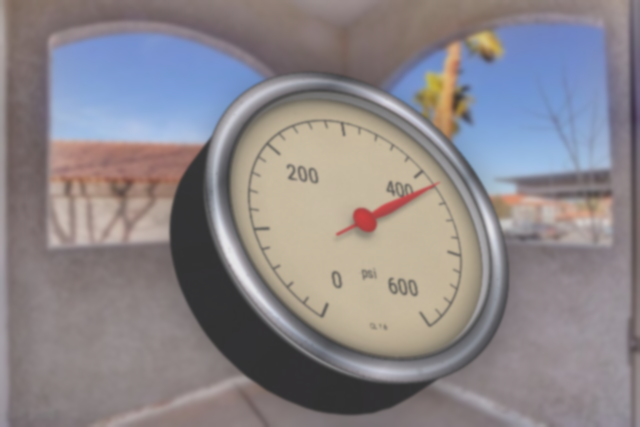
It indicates 420 psi
